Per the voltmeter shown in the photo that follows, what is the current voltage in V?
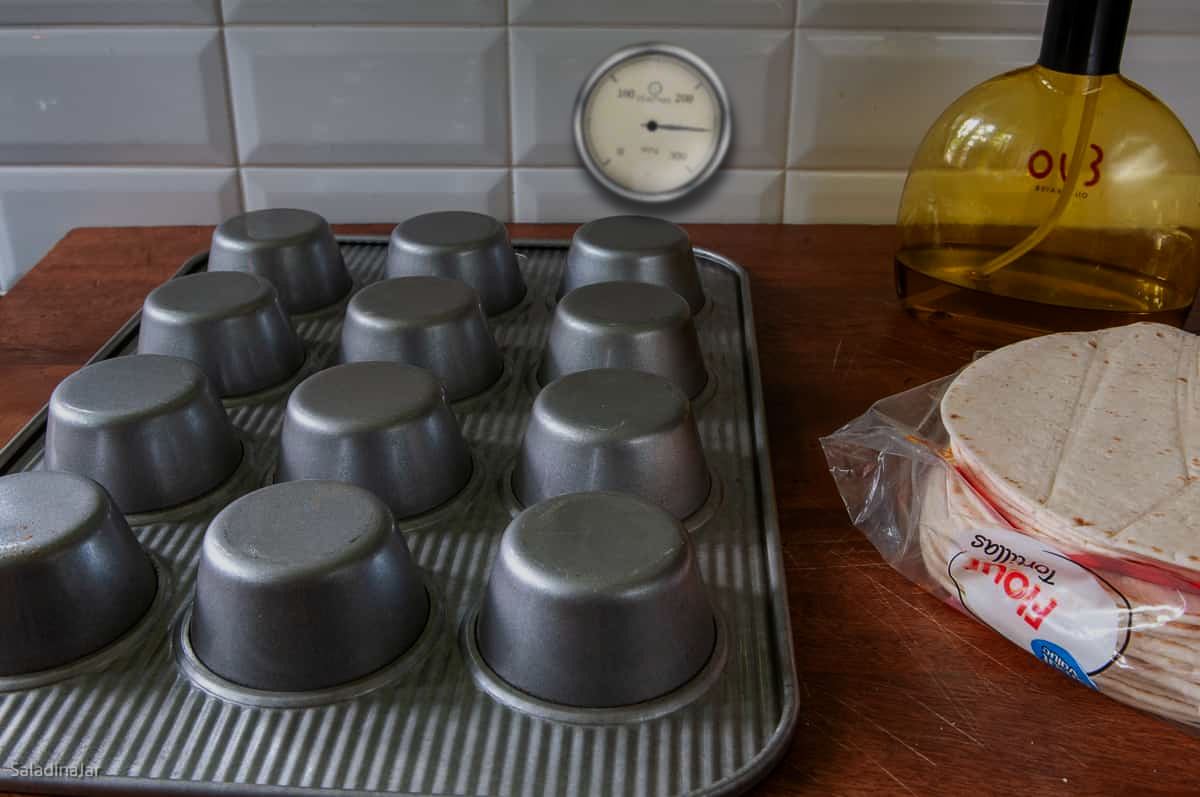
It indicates 250 V
